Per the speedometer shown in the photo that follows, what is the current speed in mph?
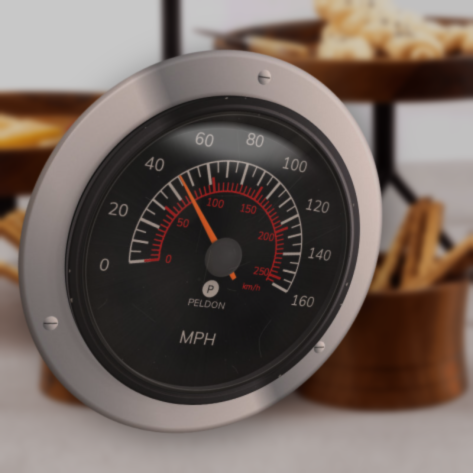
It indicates 45 mph
